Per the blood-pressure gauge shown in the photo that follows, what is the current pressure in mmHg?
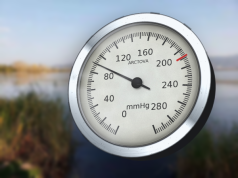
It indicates 90 mmHg
